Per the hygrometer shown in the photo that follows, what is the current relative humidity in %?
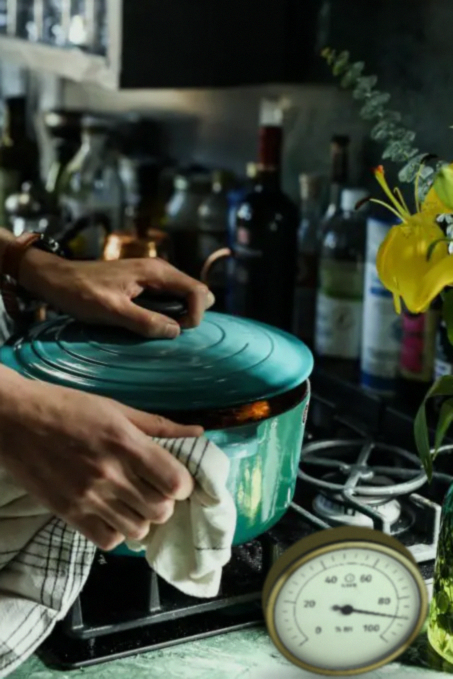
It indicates 88 %
